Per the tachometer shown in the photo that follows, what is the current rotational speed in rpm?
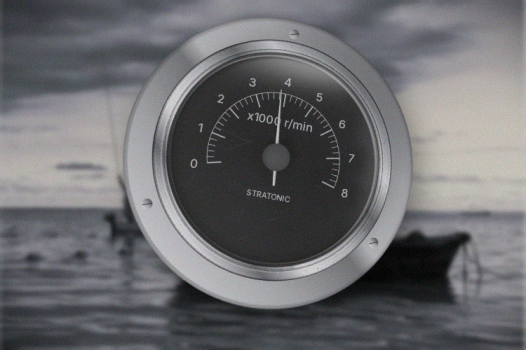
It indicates 3800 rpm
